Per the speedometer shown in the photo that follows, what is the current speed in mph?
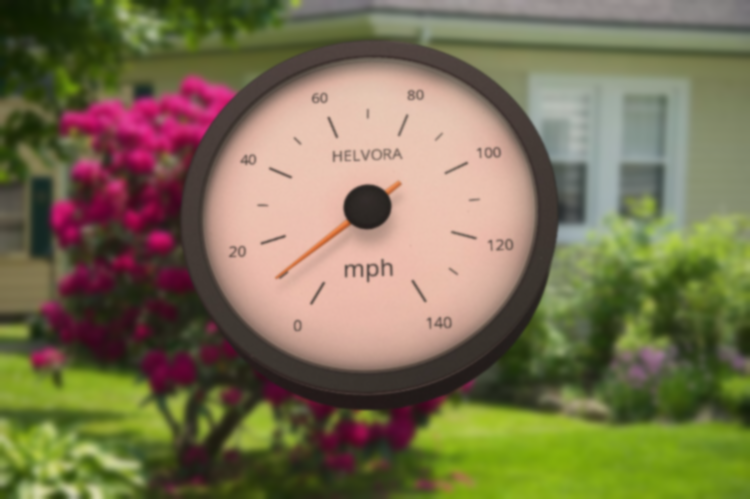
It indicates 10 mph
